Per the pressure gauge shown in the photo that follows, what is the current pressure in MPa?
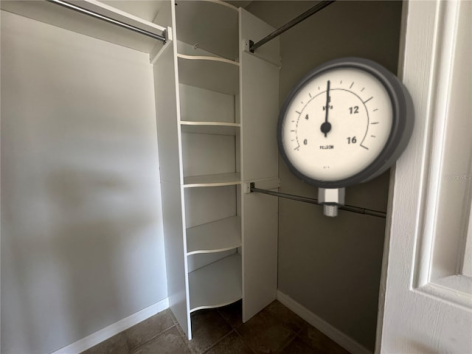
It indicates 8 MPa
